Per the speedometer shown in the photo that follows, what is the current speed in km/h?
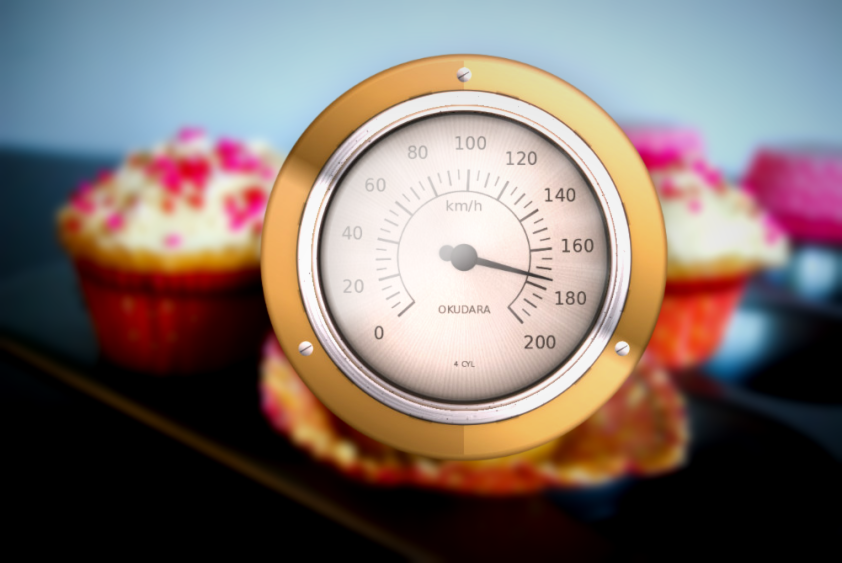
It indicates 175 km/h
